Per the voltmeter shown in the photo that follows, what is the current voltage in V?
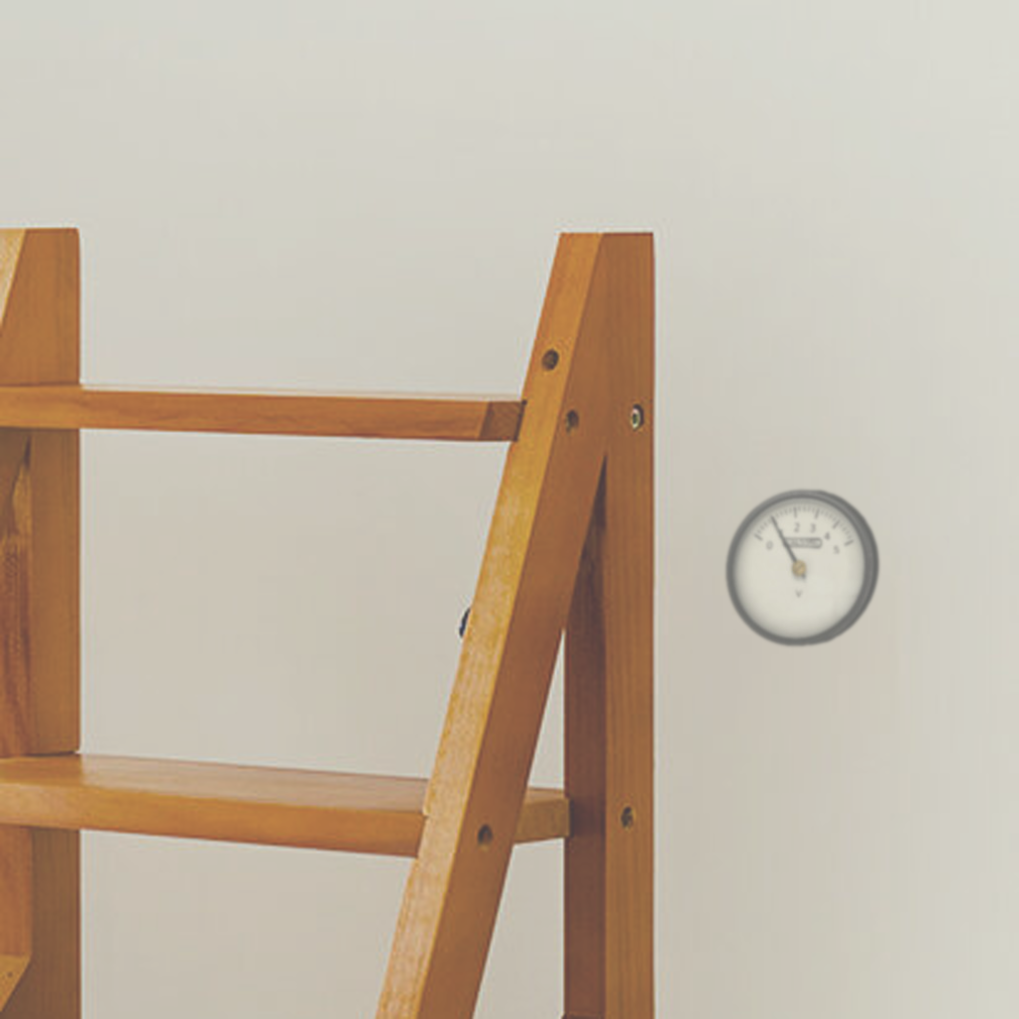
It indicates 1 V
